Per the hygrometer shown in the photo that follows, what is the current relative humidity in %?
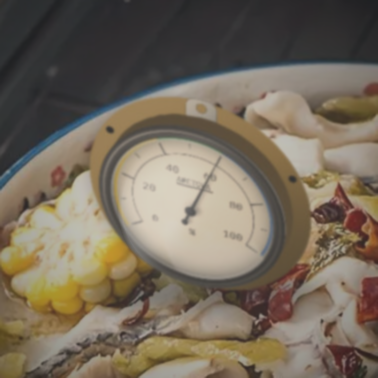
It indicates 60 %
